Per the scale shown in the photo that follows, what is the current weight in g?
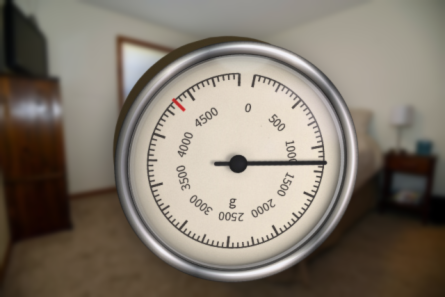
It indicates 1150 g
